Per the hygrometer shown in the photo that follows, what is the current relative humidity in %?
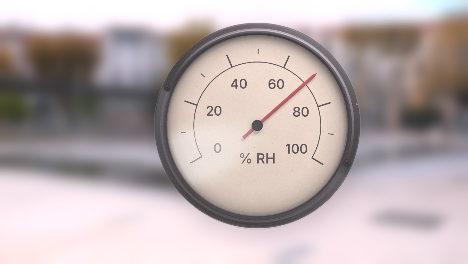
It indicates 70 %
